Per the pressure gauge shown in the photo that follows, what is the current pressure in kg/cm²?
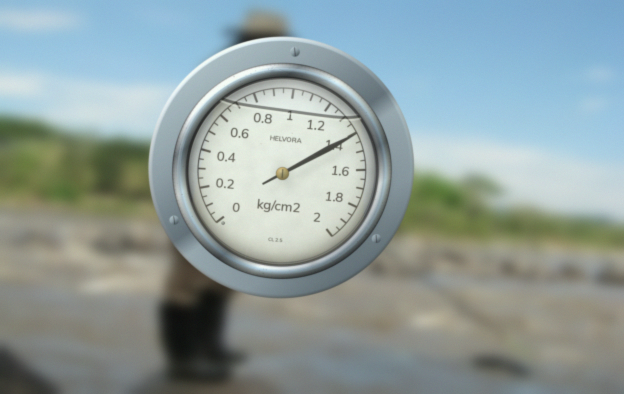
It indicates 1.4 kg/cm²
